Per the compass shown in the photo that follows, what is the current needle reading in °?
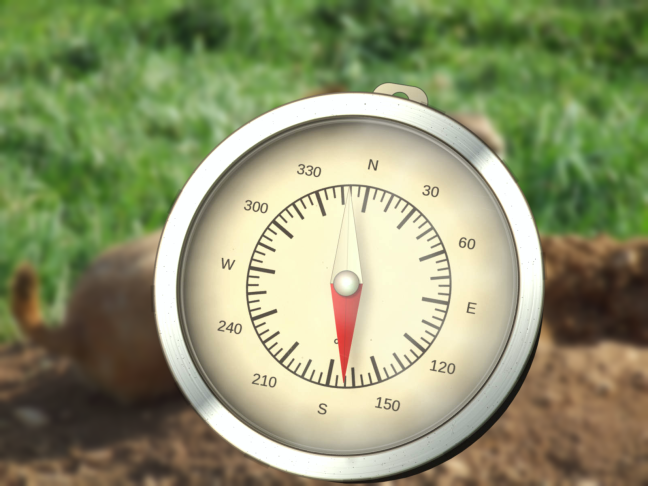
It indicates 170 °
